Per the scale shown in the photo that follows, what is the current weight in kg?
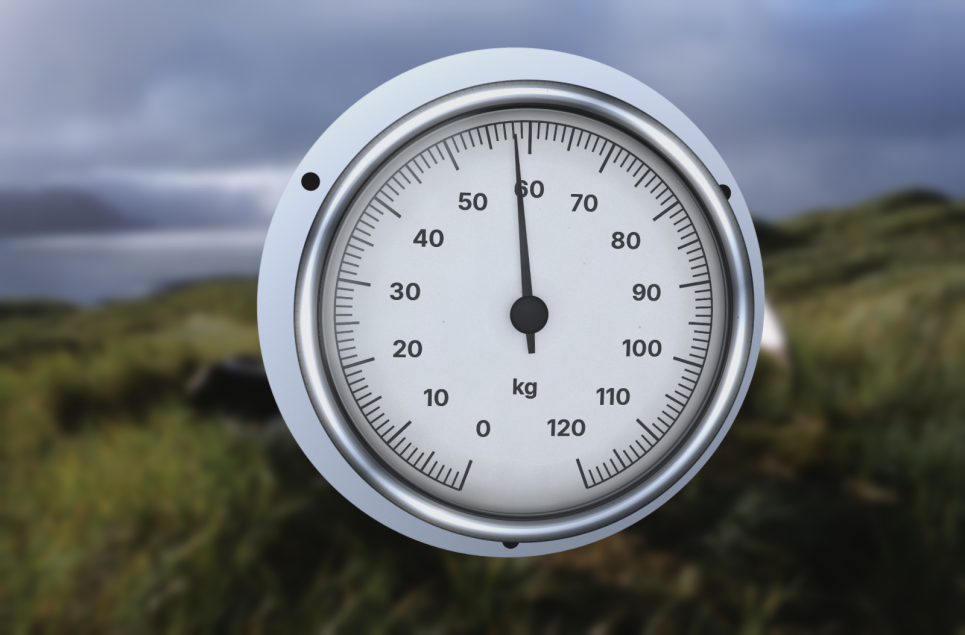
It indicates 58 kg
